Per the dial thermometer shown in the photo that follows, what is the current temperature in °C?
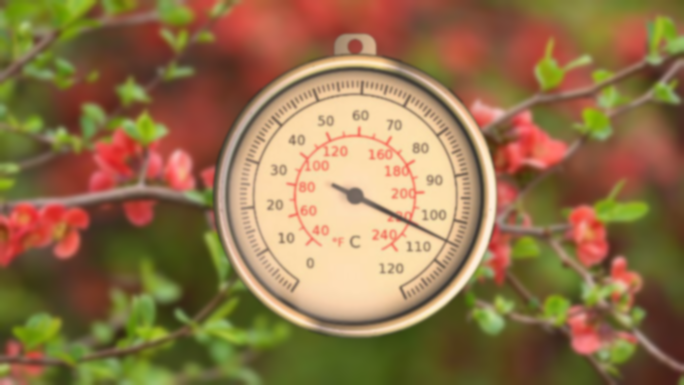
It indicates 105 °C
